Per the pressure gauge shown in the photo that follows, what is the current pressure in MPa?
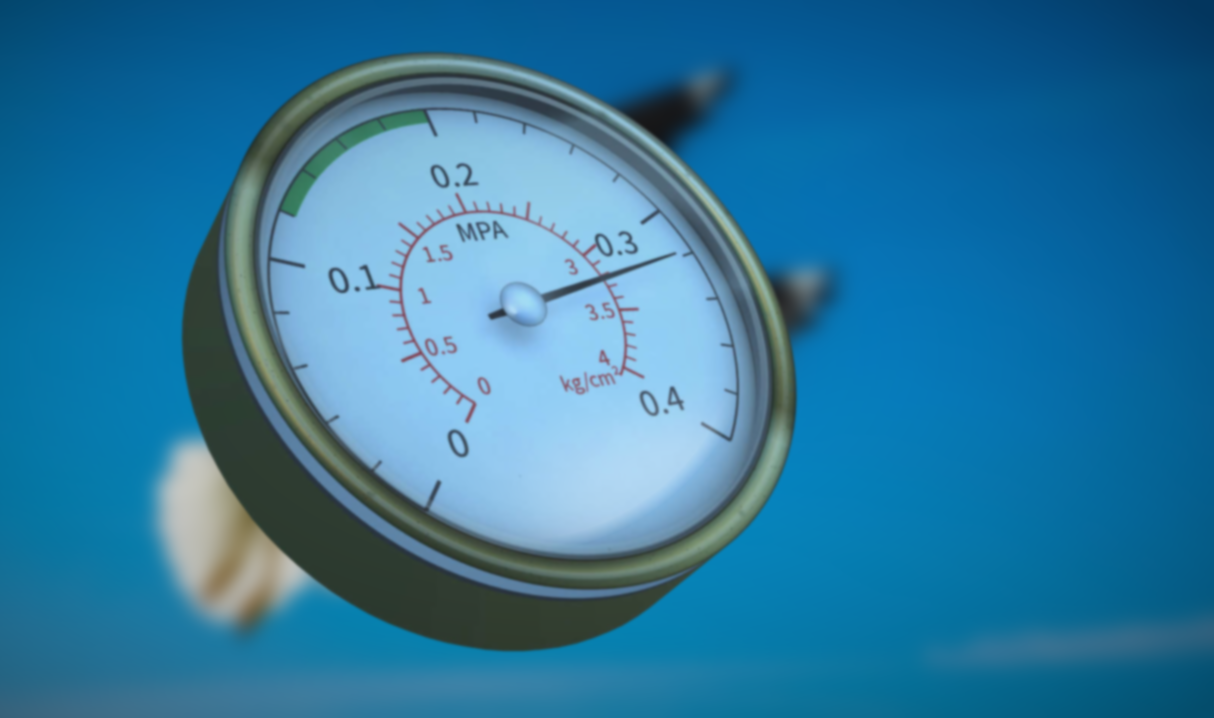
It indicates 0.32 MPa
